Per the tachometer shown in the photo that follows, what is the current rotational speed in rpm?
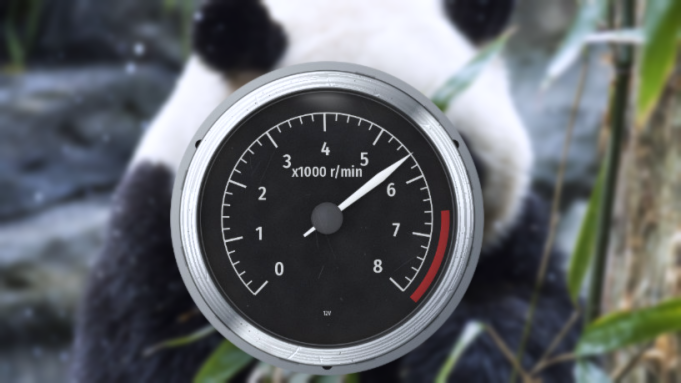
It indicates 5600 rpm
